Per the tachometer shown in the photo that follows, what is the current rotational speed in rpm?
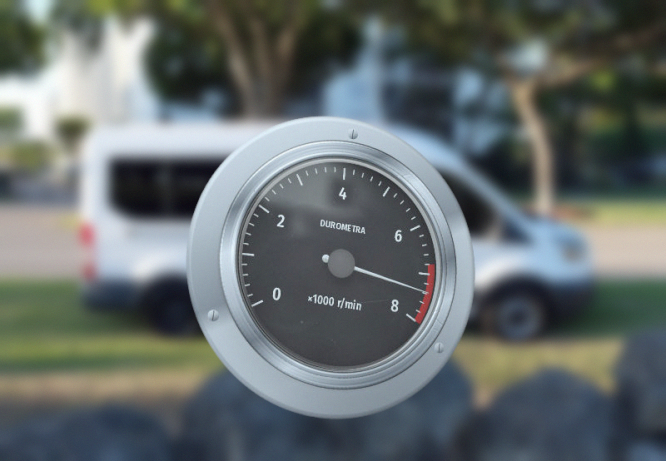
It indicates 7400 rpm
